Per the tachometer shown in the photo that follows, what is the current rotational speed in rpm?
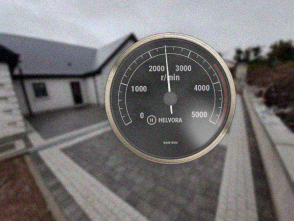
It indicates 2400 rpm
